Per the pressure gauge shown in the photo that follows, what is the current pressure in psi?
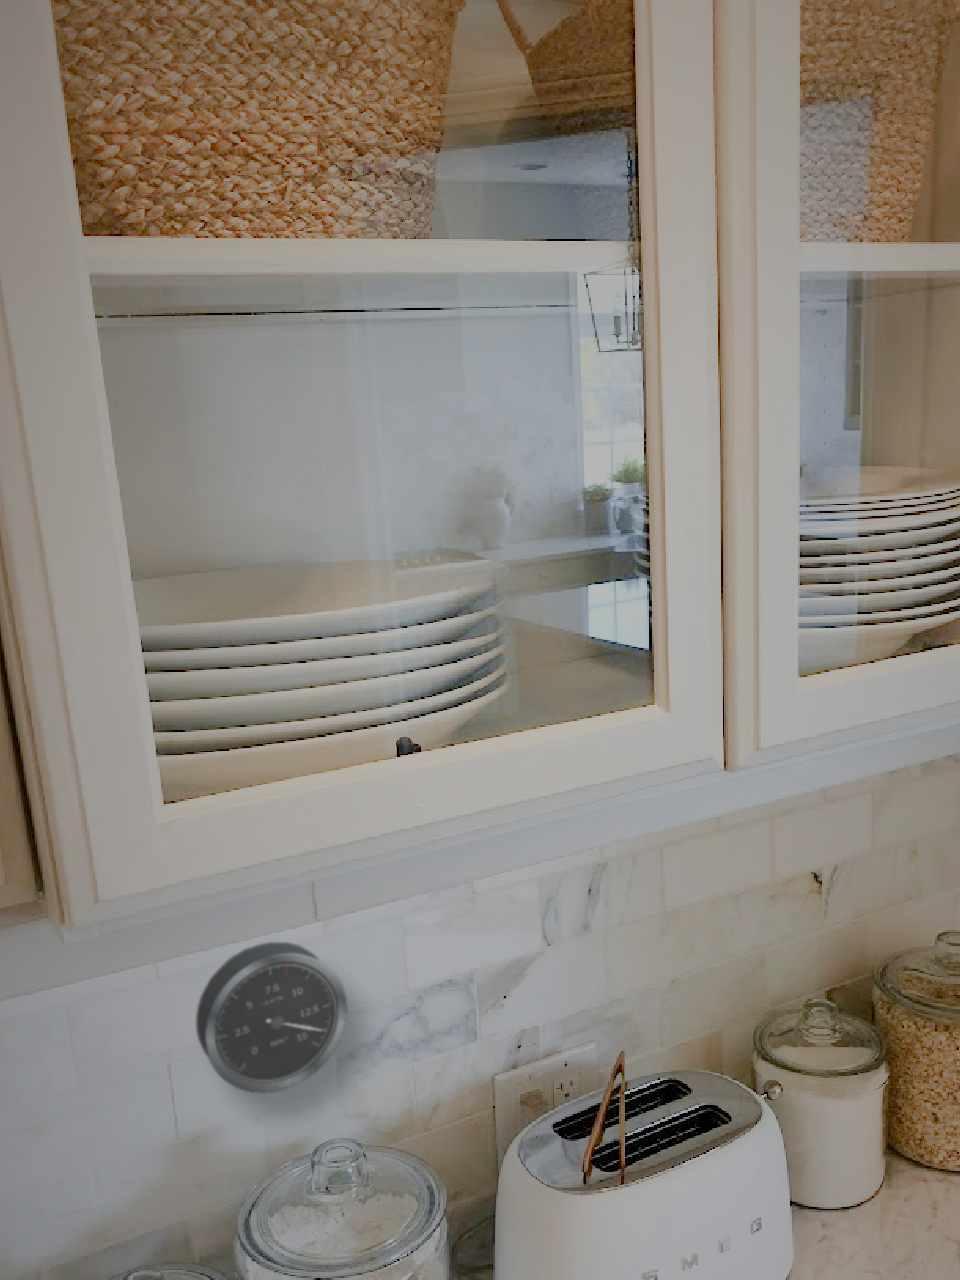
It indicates 14 psi
